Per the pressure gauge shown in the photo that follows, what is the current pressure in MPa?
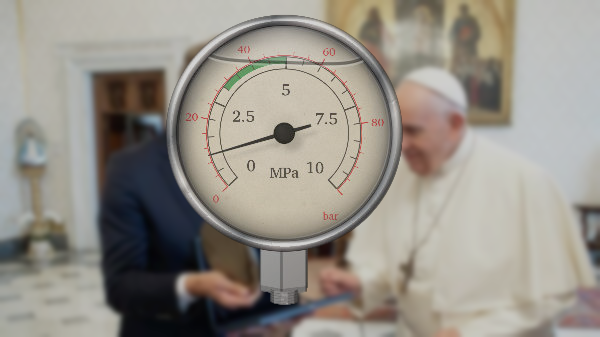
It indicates 1 MPa
